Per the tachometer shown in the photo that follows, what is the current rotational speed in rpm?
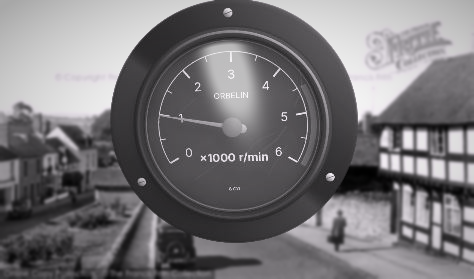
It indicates 1000 rpm
